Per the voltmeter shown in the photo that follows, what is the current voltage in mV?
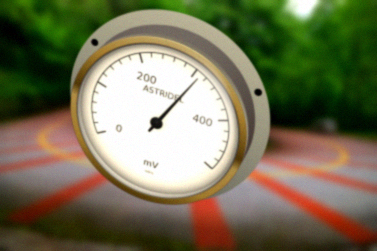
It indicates 310 mV
